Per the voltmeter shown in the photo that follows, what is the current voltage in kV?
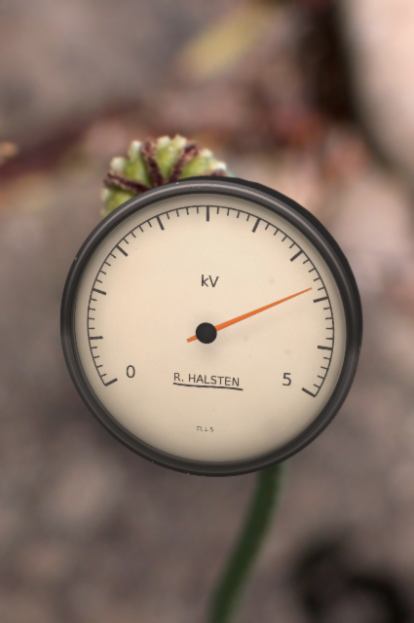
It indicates 3.85 kV
